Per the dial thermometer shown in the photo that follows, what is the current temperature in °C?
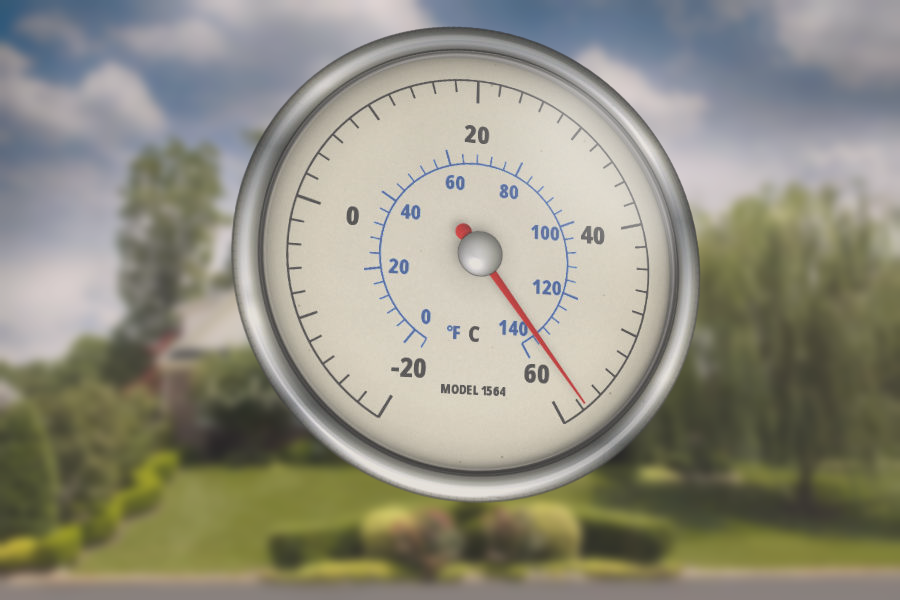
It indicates 58 °C
